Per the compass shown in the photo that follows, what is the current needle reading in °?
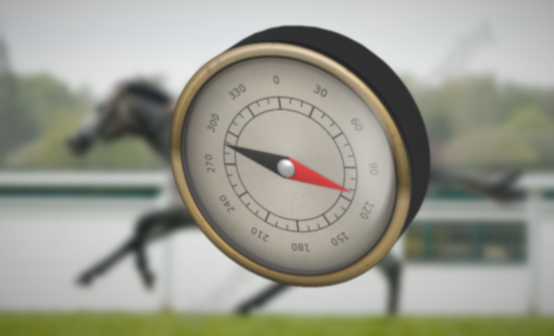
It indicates 110 °
